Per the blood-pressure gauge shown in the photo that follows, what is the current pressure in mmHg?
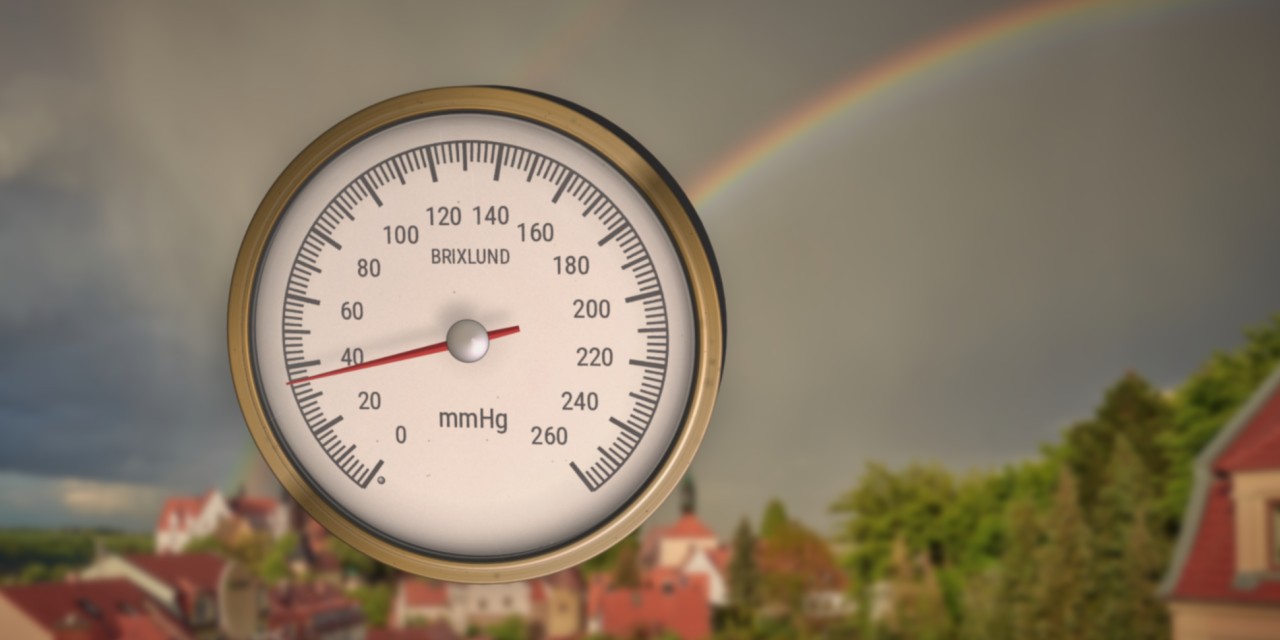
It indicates 36 mmHg
